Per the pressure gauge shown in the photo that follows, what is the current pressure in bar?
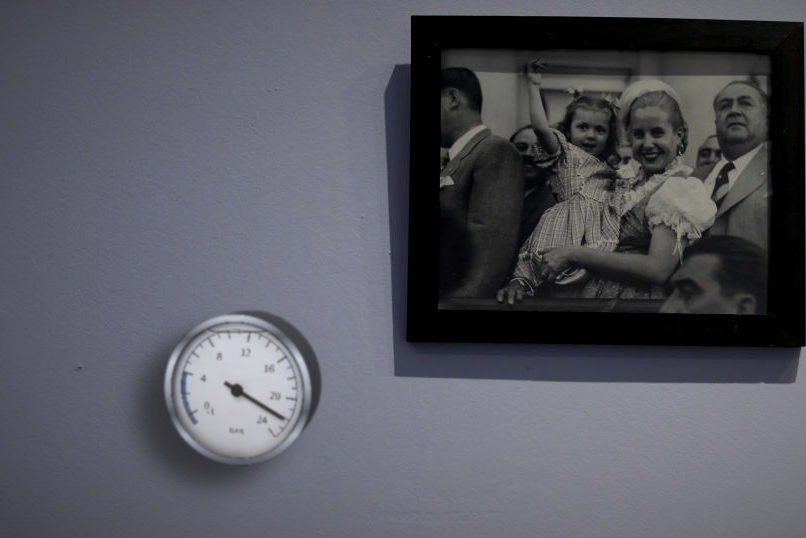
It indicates 22 bar
